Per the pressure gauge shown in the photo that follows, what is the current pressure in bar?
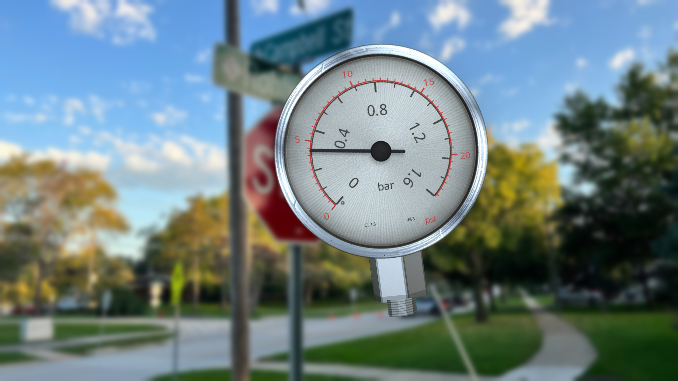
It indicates 0.3 bar
